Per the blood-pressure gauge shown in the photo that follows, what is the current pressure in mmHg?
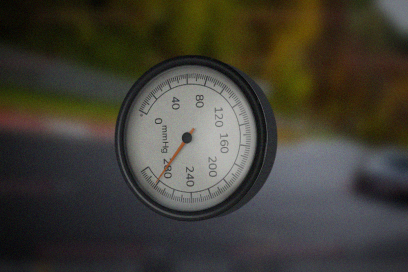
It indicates 280 mmHg
